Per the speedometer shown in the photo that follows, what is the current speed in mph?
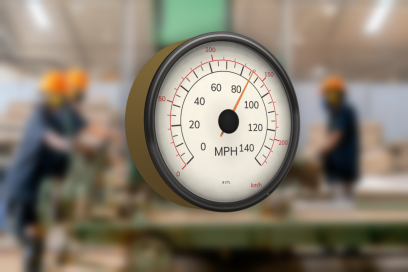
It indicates 85 mph
